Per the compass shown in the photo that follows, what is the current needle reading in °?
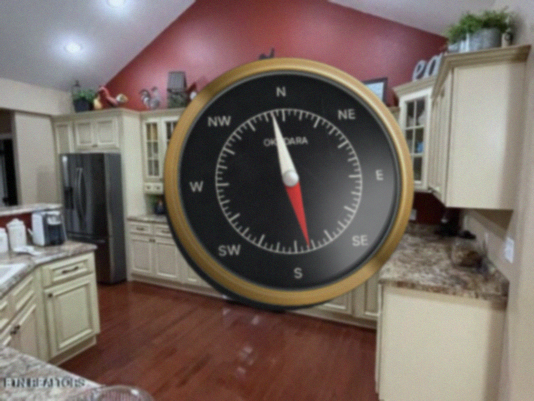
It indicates 170 °
